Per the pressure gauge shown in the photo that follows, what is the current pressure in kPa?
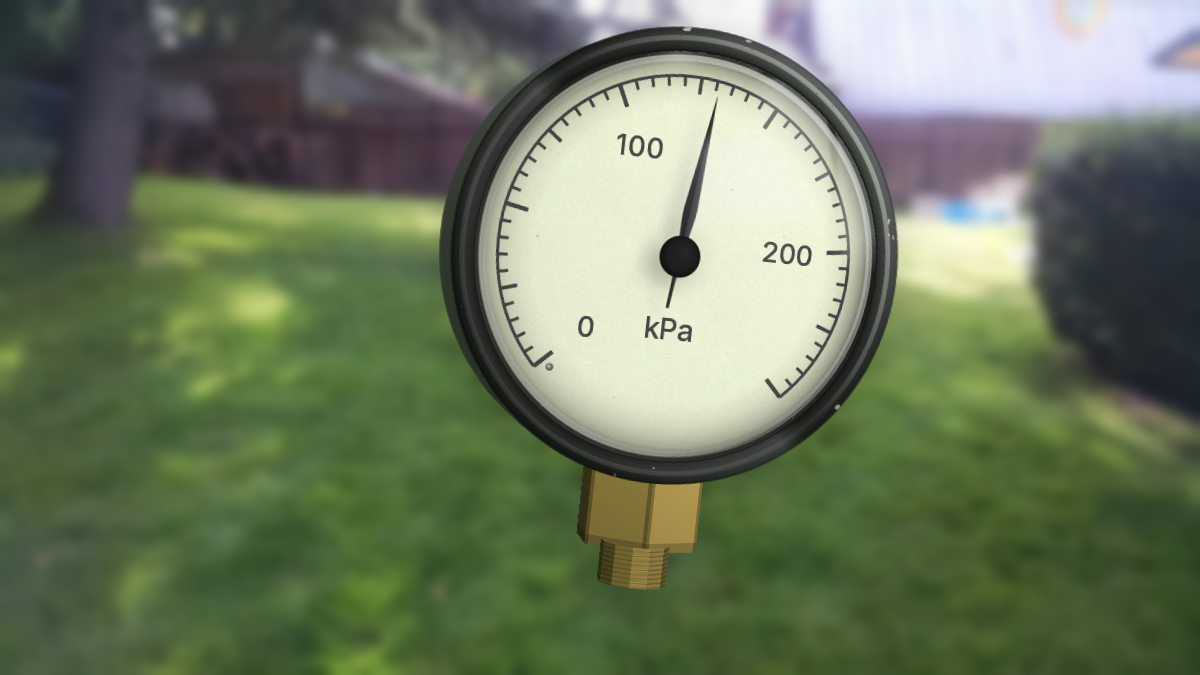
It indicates 130 kPa
